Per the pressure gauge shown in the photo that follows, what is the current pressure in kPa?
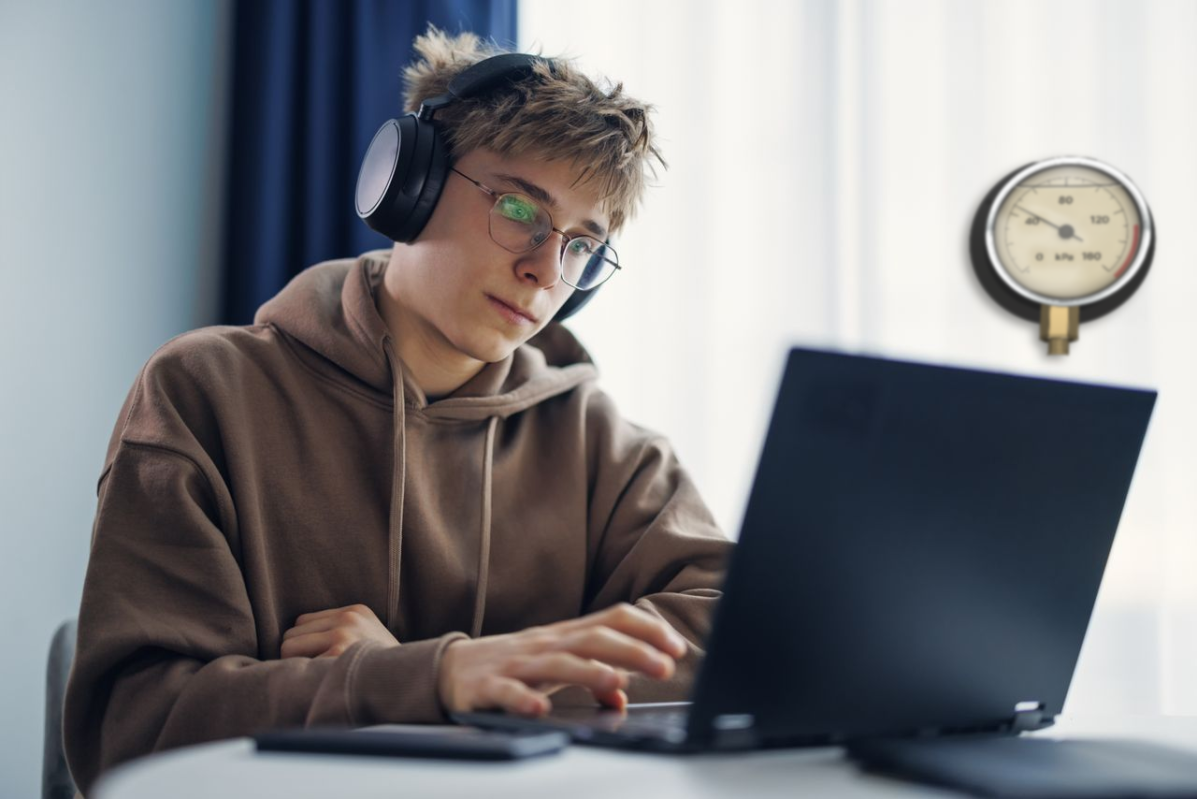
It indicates 45 kPa
